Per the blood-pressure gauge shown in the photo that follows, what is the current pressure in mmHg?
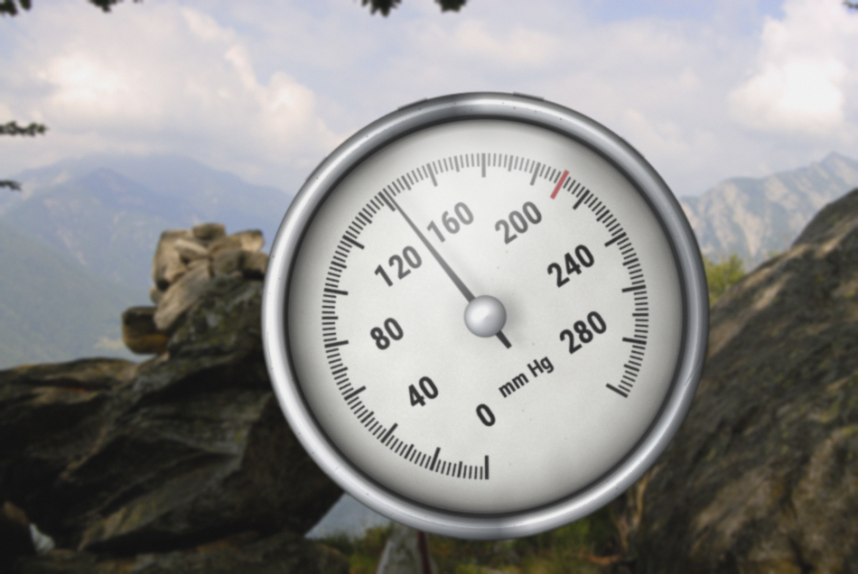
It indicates 142 mmHg
